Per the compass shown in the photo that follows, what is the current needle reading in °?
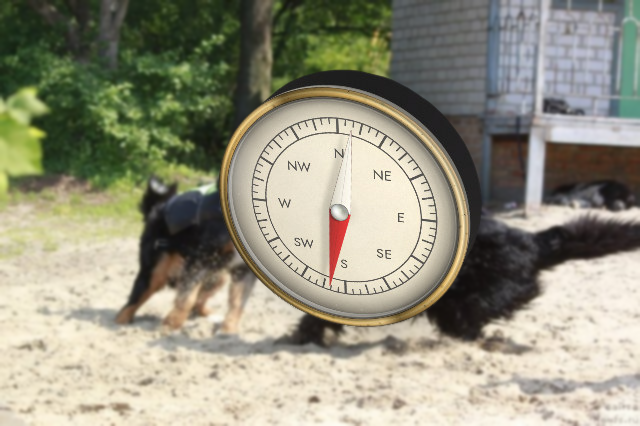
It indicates 190 °
